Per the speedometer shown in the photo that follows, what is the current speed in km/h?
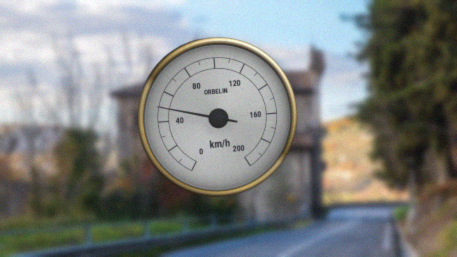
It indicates 50 km/h
